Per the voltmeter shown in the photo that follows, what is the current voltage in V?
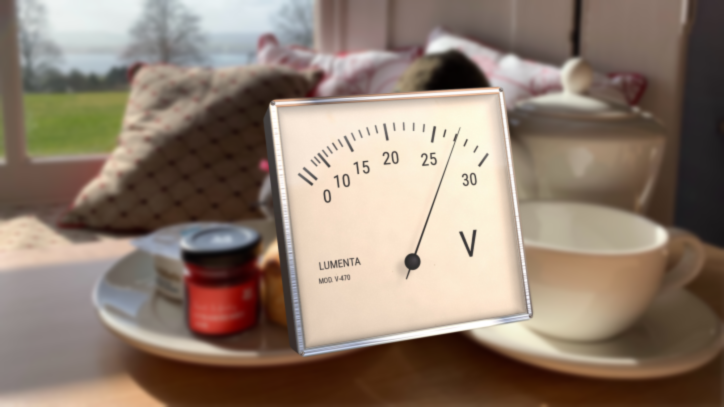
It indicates 27 V
